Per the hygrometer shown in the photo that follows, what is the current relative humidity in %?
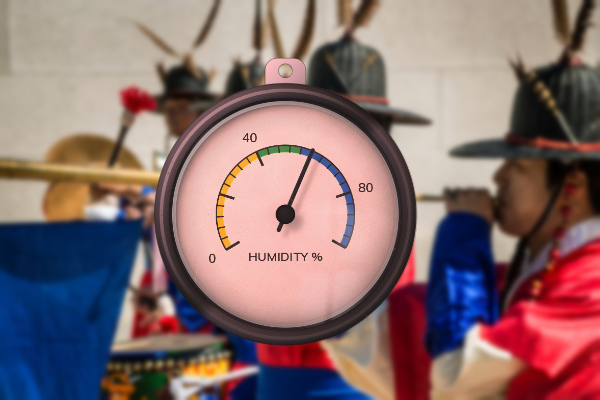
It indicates 60 %
